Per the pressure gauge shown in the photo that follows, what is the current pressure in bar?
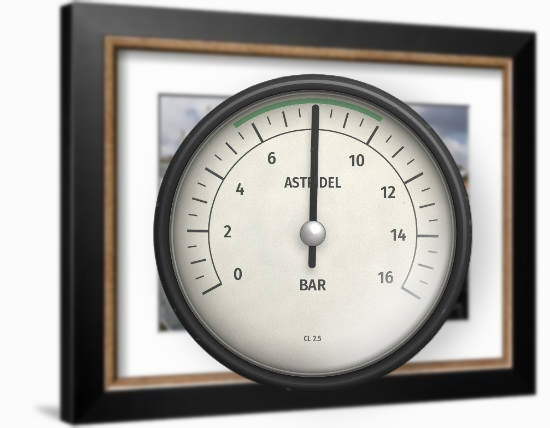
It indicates 8 bar
